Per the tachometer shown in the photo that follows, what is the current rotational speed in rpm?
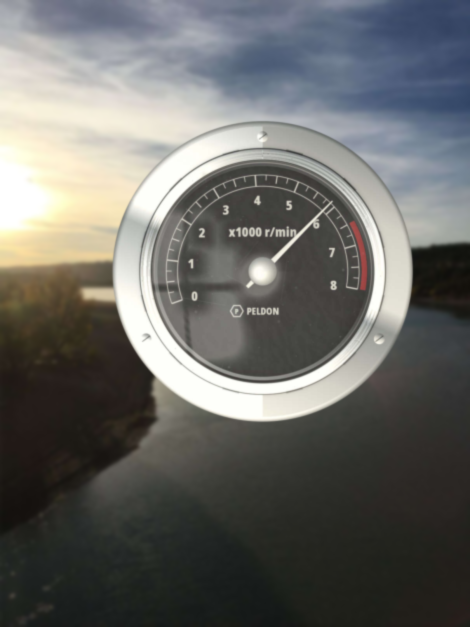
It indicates 5875 rpm
